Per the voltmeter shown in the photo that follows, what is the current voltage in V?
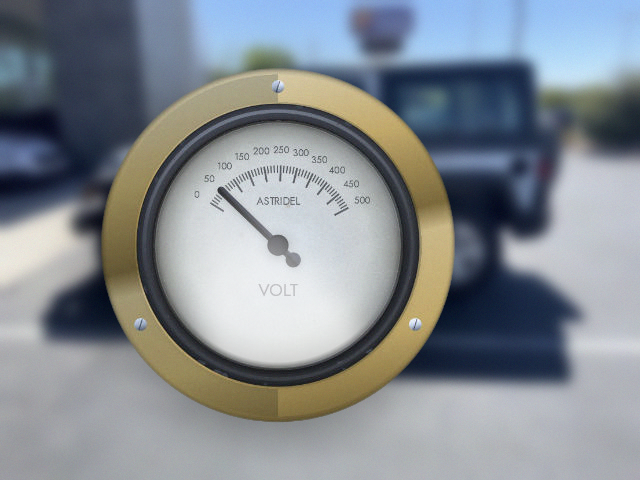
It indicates 50 V
